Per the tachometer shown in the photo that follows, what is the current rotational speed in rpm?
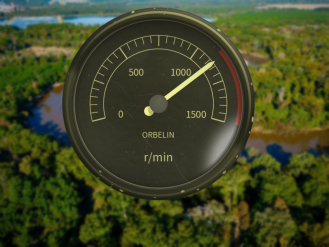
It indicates 1125 rpm
